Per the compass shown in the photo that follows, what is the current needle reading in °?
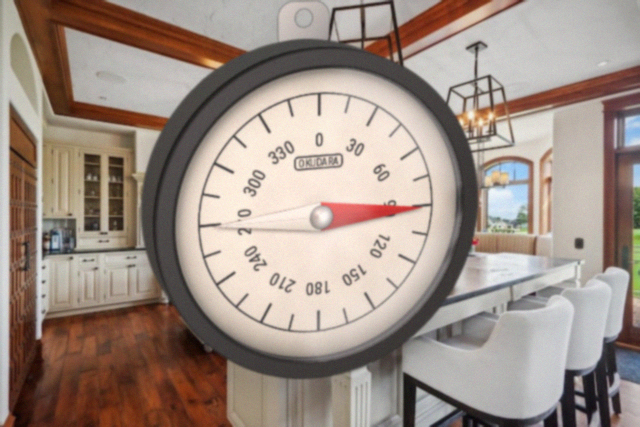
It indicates 90 °
